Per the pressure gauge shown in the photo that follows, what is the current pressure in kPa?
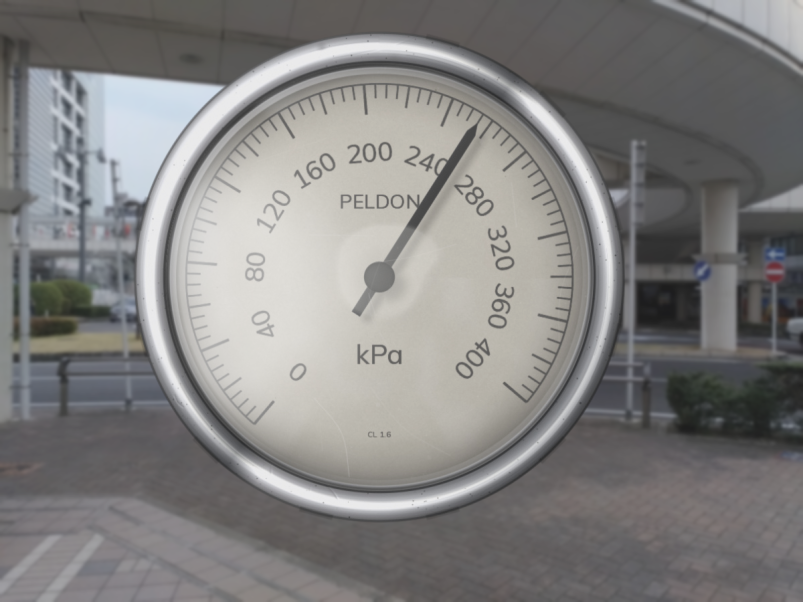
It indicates 255 kPa
